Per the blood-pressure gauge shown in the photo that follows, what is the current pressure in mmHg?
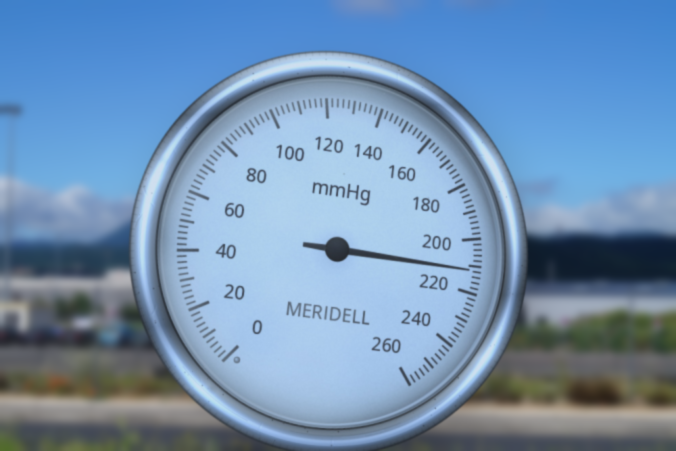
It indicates 212 mmHg
